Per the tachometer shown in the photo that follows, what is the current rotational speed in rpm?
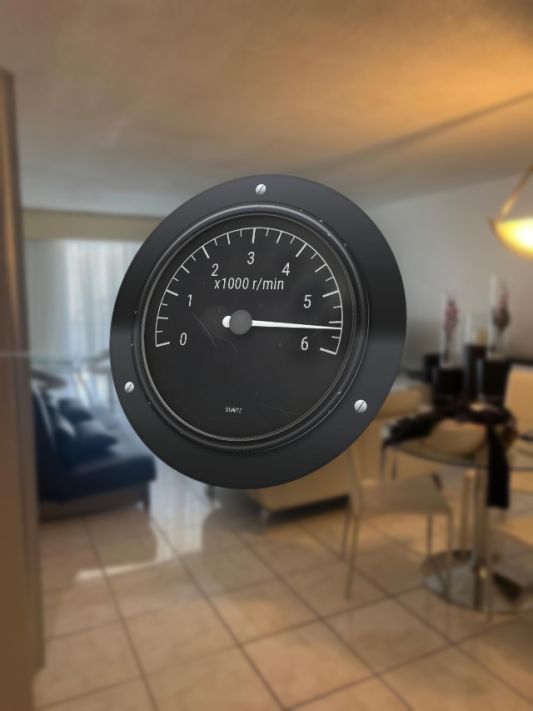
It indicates 5625 rpm
